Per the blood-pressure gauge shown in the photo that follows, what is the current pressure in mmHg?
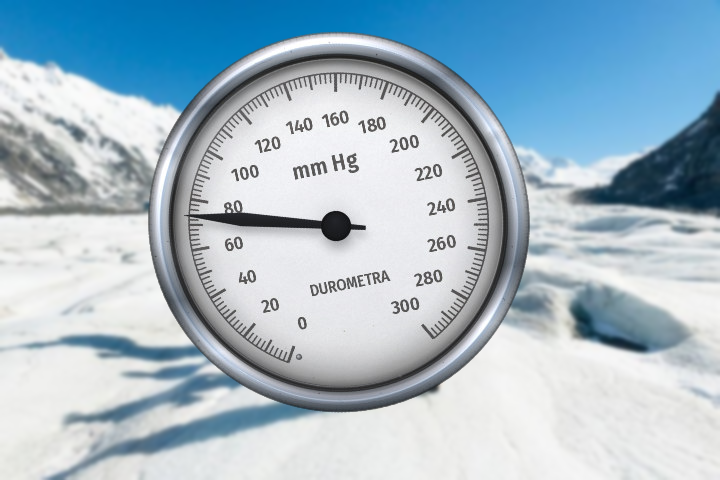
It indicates 74 mmHg
